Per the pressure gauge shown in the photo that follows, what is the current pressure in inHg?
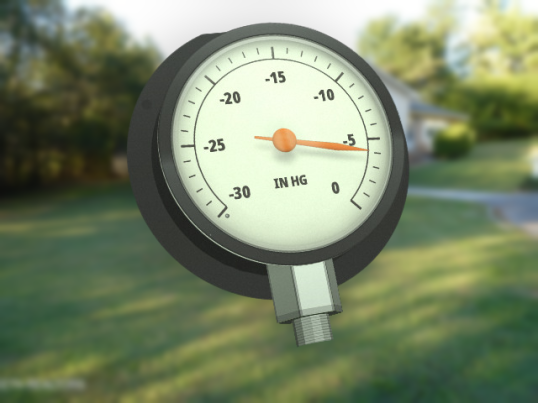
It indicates -4 inHg
